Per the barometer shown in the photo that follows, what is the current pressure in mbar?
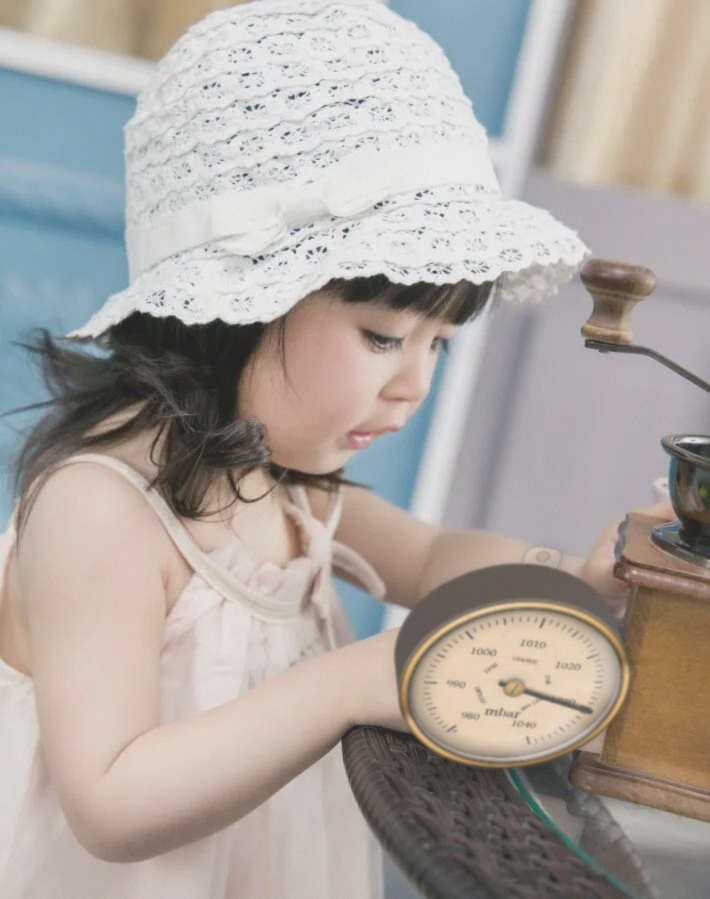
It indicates 1030 mbar
